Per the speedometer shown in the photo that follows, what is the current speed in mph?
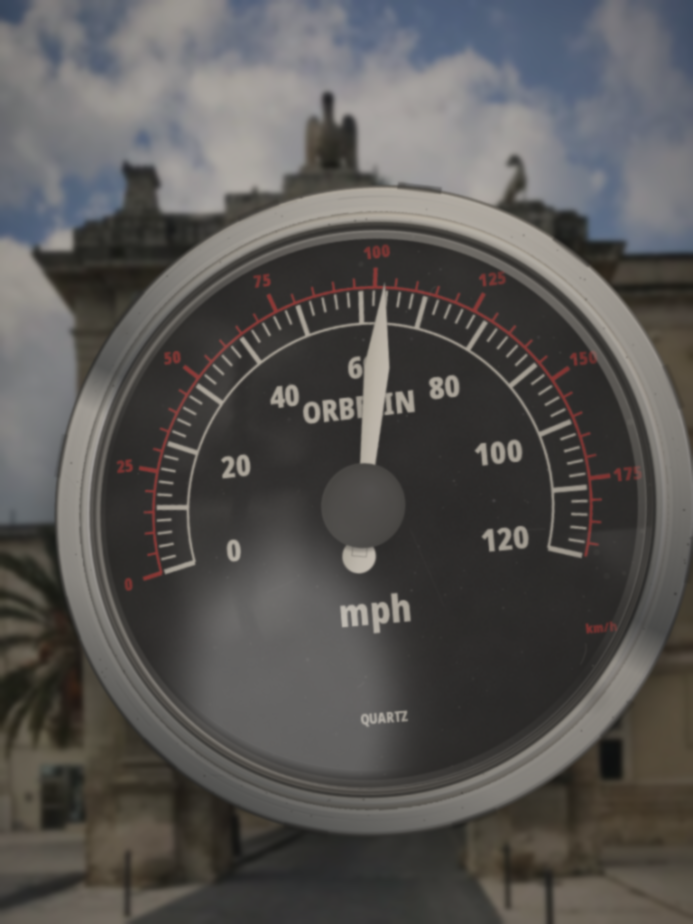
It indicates 64 mph
